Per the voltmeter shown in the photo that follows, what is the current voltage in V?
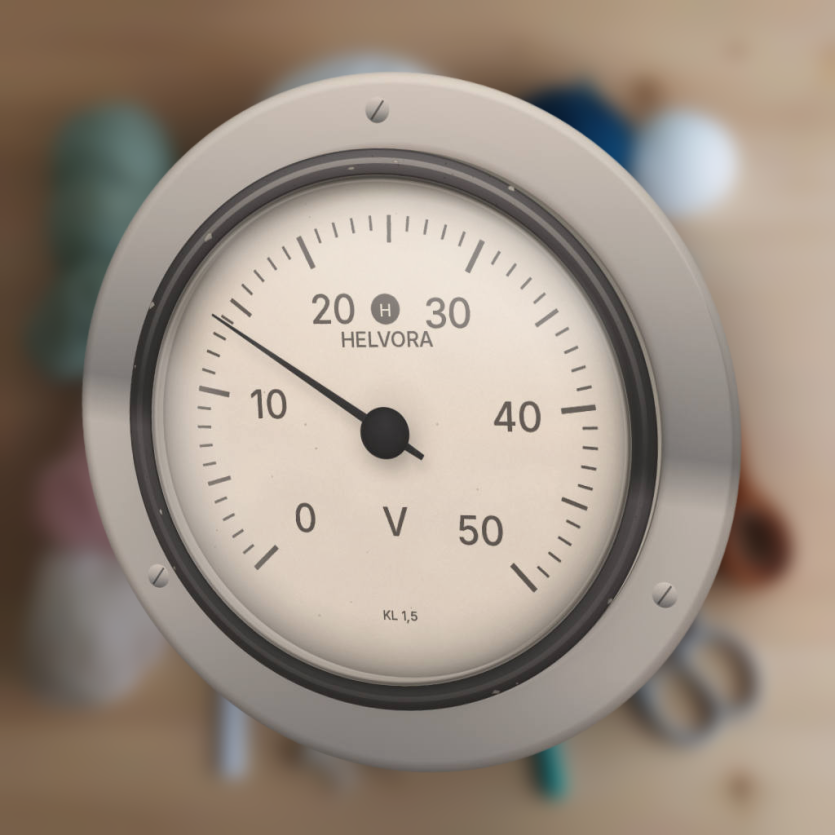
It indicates 14 V
